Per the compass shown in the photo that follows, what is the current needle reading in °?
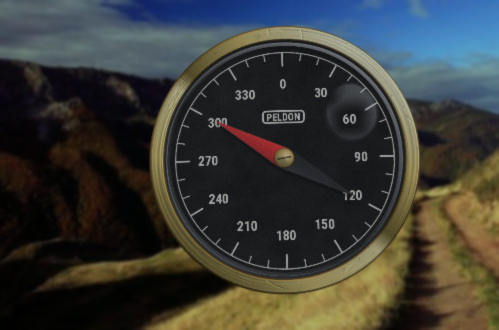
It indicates 300 °
